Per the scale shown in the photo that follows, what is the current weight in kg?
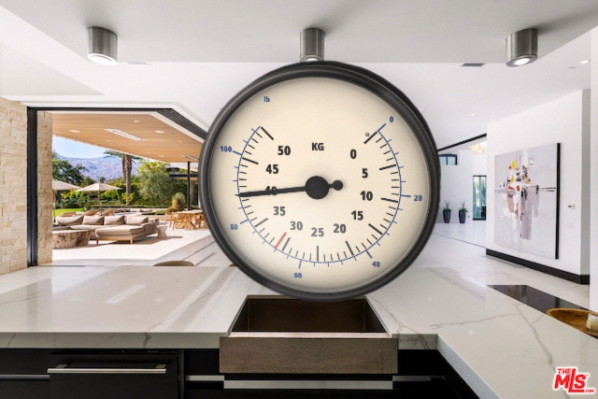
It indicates 40 kg
